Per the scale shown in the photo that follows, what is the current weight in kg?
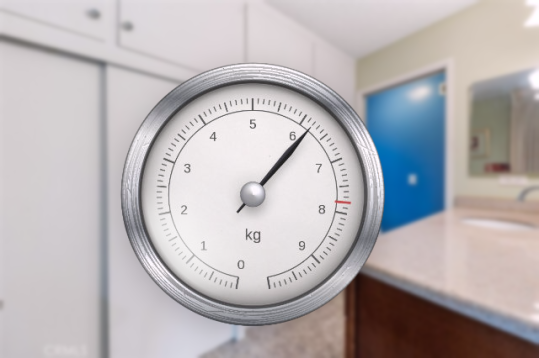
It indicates 6.2 kg
